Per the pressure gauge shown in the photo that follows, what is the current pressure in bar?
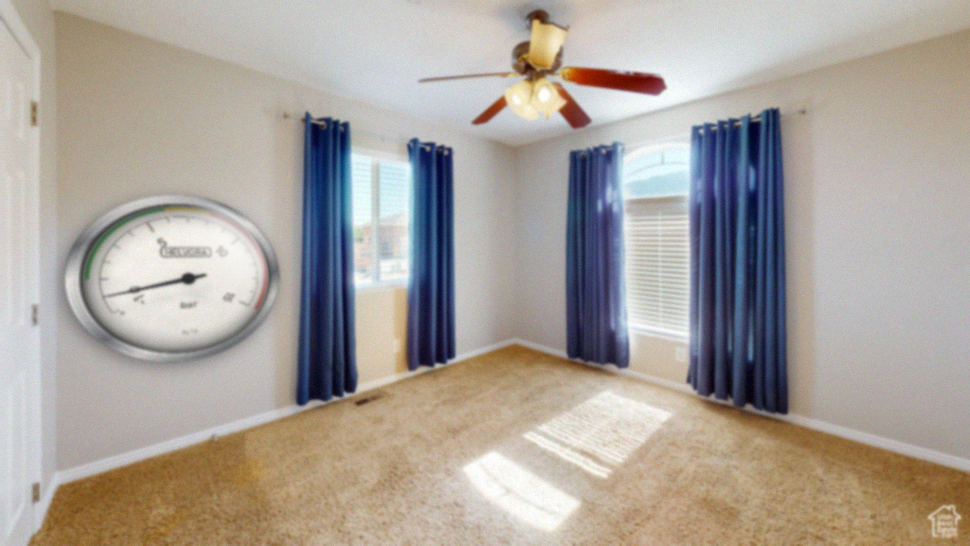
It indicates 0 bar
